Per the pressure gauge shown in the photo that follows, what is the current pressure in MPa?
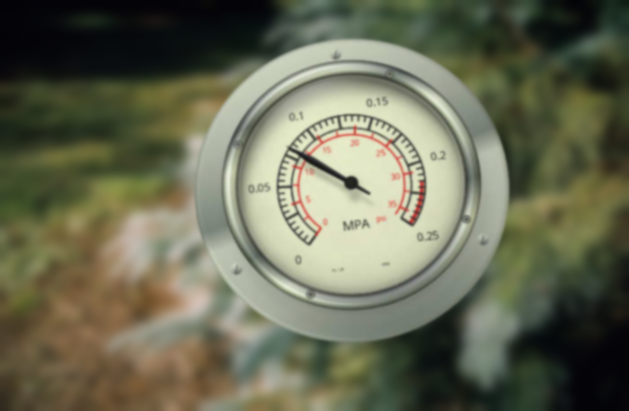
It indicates 0.08 MPa
